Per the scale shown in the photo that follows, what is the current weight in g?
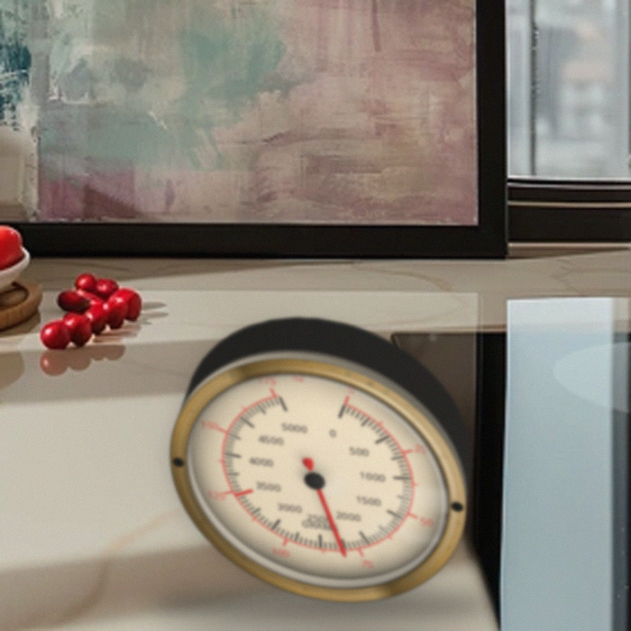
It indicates 2250 g
